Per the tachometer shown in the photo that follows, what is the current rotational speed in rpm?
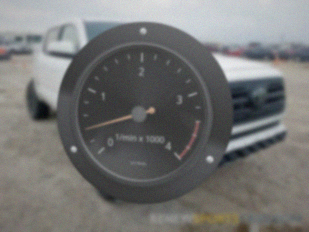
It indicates 400 rpm
